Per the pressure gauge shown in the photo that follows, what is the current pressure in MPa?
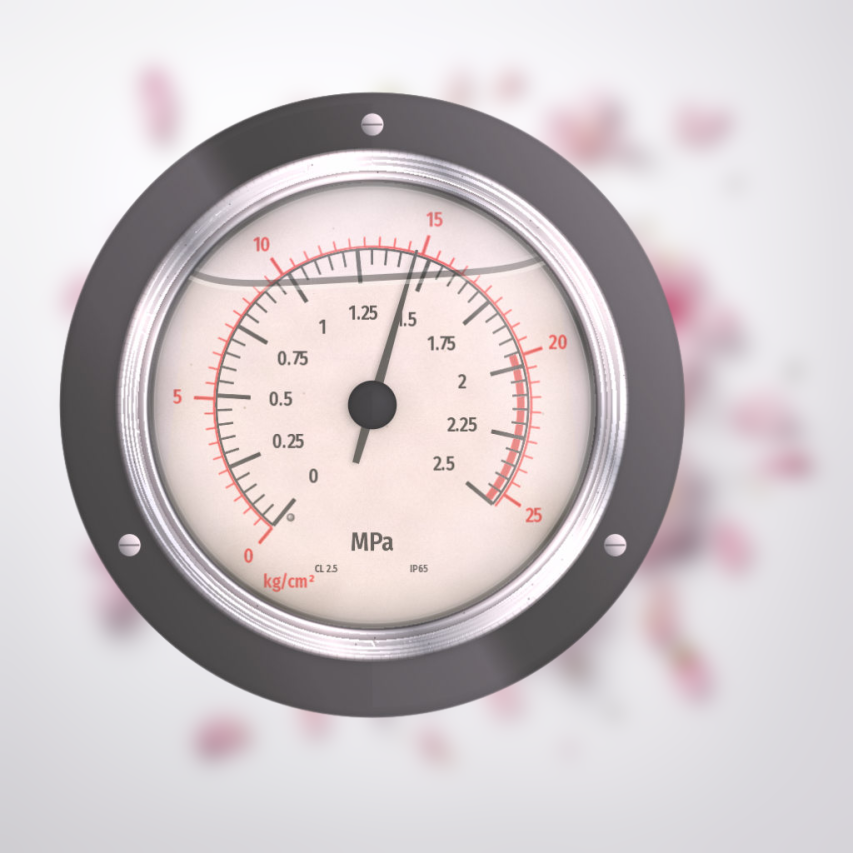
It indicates 1.45 MPa
